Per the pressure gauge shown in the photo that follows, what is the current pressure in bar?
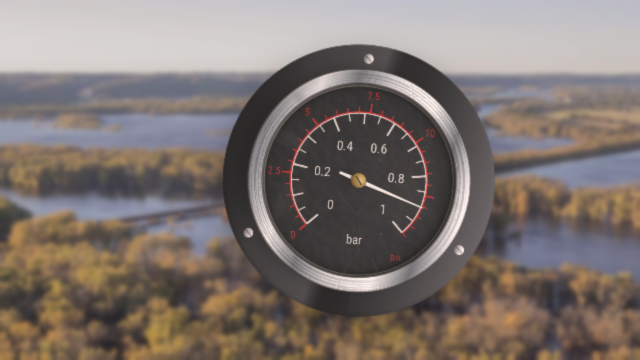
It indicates 0.9 bar
